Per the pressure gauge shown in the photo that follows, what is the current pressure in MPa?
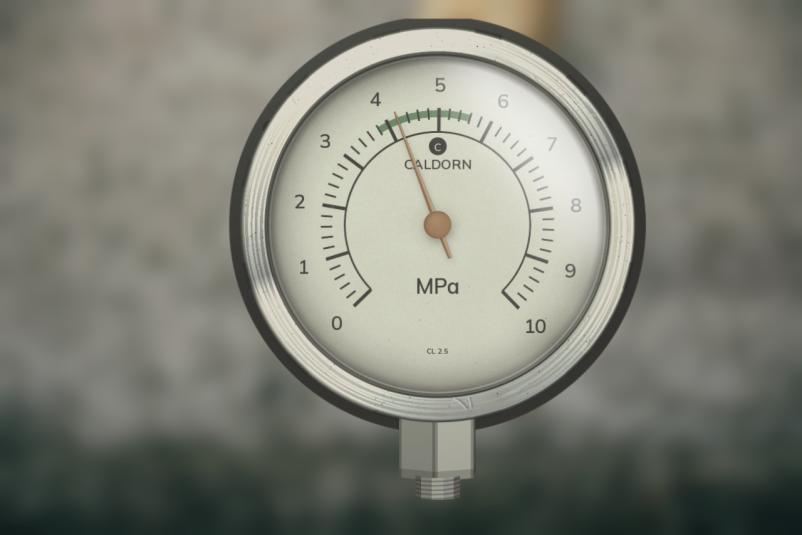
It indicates 4.2 MPa
